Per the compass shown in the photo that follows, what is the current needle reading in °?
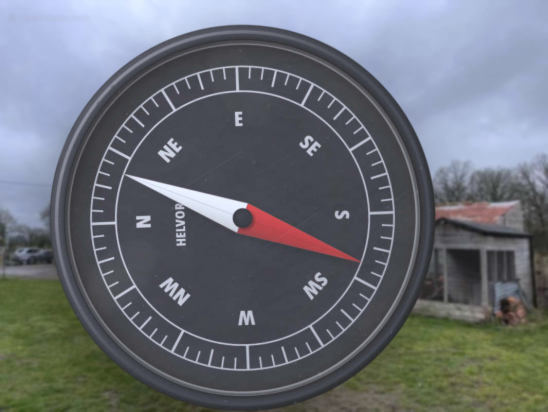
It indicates 202.5 °
